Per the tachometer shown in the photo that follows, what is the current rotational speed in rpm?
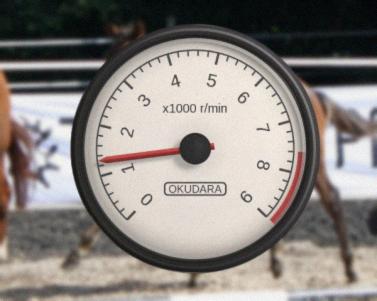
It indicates 1300 rpm
